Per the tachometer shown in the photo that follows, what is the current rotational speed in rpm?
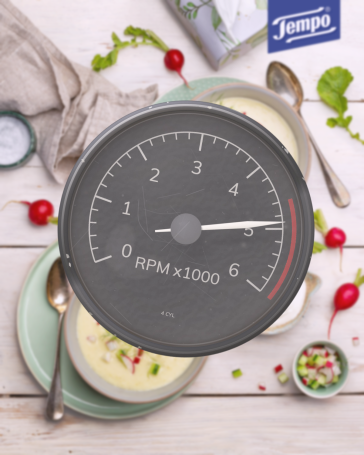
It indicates 4900 rpm
